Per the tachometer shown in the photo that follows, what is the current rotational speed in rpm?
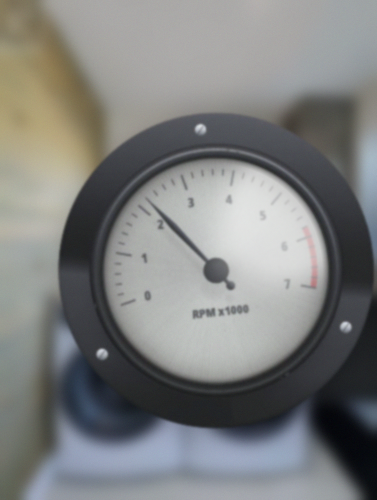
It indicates 2200 rpm
